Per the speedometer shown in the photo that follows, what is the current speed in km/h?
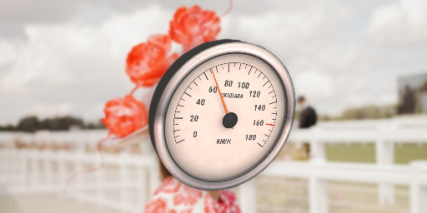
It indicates 65 km/h
